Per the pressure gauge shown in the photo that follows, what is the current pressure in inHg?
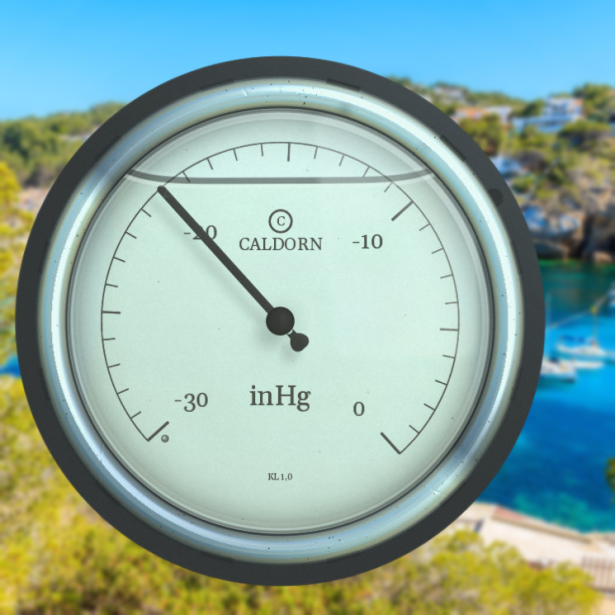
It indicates -20 inHg
